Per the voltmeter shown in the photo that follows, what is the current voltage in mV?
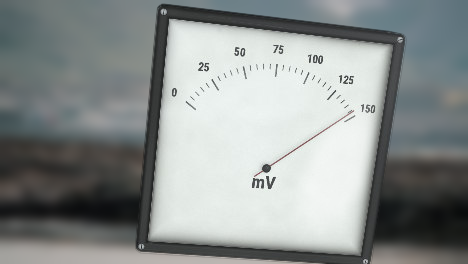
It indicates 145 mV
